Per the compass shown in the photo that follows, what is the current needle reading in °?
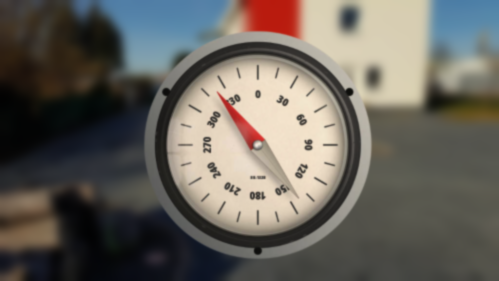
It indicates 322.5 °
